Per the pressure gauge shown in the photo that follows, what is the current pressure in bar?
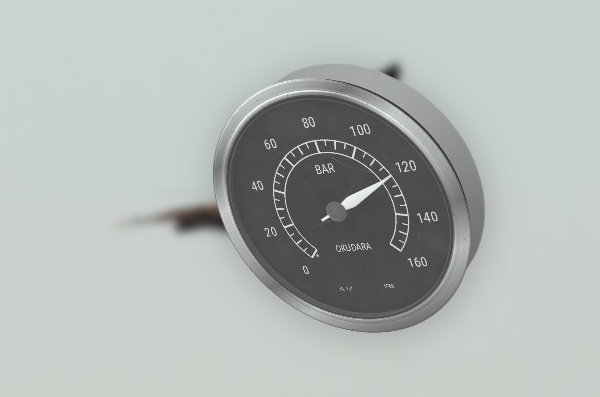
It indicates 120 bar
